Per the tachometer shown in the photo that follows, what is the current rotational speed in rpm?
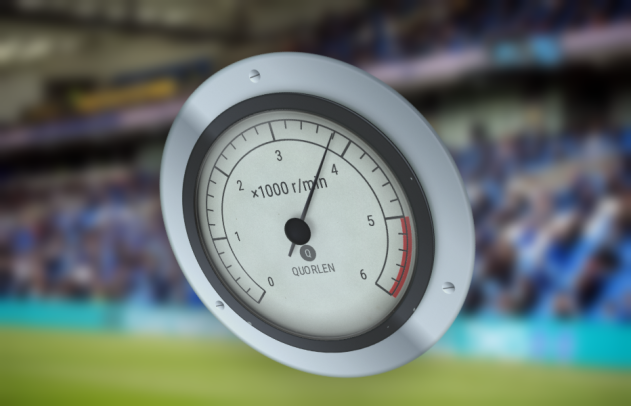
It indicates 3800 rpm
